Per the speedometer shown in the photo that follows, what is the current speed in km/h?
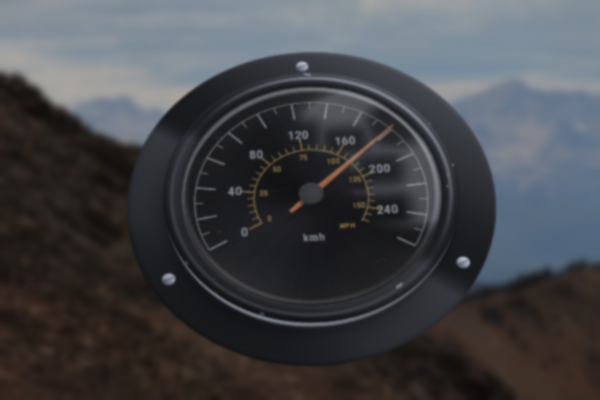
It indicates 180 km/h
